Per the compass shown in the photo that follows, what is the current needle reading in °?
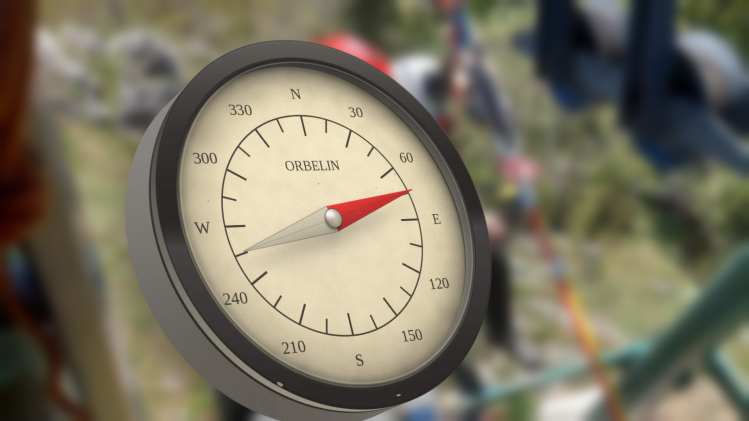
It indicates 75 °
